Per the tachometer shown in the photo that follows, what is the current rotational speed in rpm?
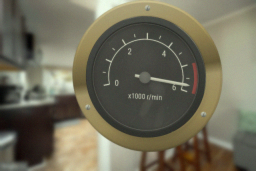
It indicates 5750 rpm
